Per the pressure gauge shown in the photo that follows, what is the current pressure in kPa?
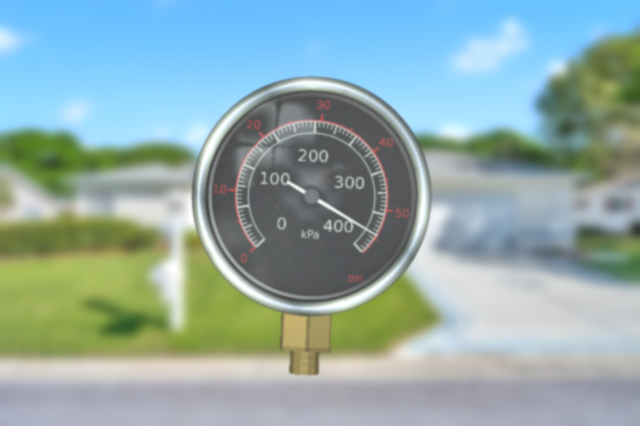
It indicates 375 kPa
